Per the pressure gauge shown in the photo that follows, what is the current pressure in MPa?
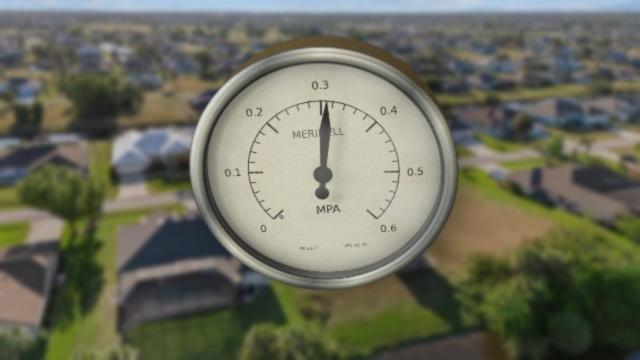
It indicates 0.31 MPa
